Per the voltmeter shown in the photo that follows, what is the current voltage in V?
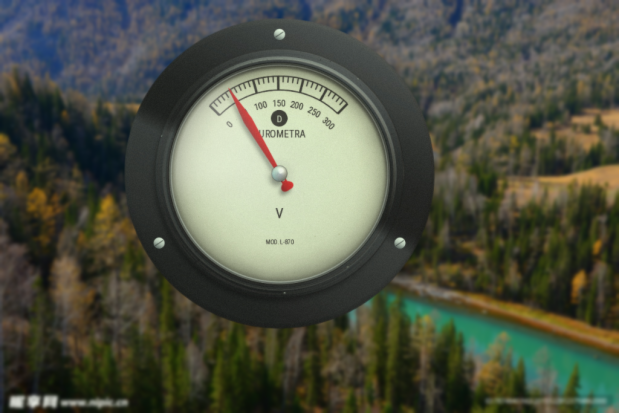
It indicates 50 V
